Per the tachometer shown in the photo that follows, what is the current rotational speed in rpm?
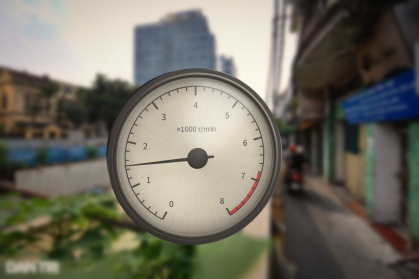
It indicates 1500 rpm
